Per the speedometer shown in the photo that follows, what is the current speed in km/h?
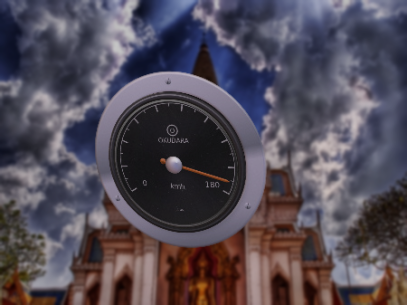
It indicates 170 km/h
